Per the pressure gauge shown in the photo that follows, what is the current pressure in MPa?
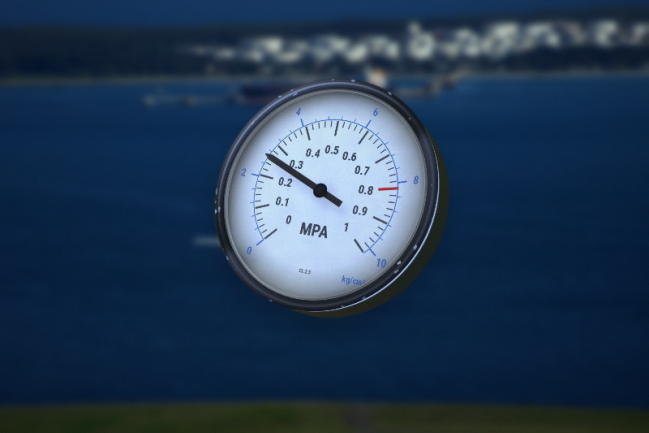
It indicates 0.26 MPa
